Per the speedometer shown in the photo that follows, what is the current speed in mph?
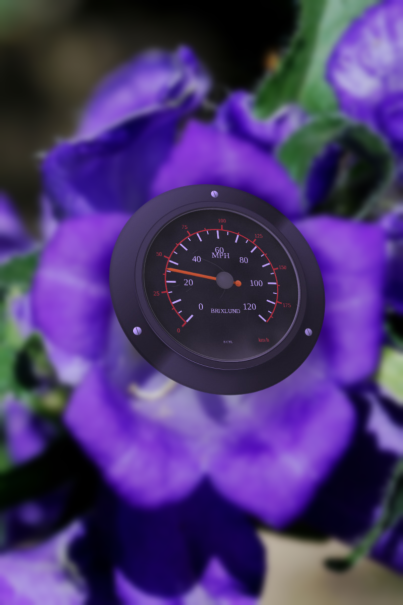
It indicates 25 mph
